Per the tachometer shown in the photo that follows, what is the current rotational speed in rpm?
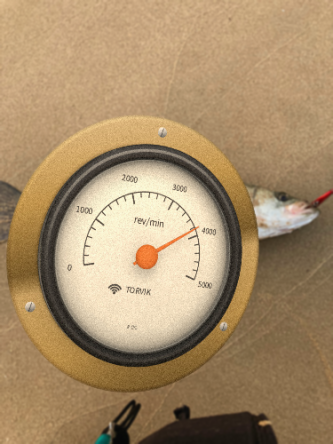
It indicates 3800 rpm
